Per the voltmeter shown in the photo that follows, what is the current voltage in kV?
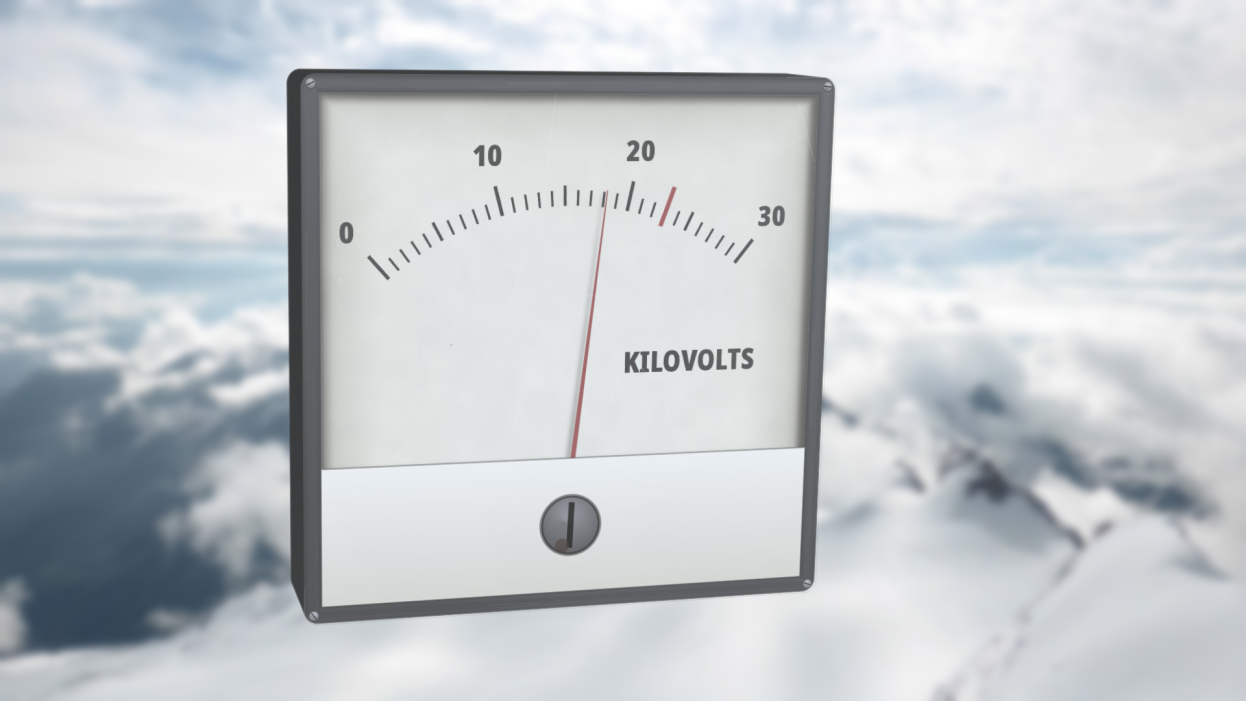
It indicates 18 kV
